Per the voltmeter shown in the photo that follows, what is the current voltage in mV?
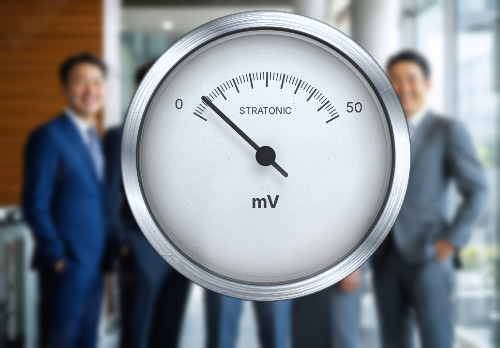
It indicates 5 mV
